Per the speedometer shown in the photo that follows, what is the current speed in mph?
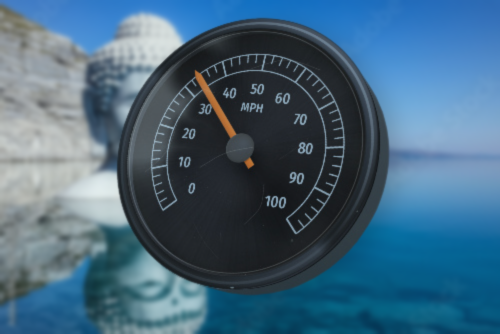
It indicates 34 mph
